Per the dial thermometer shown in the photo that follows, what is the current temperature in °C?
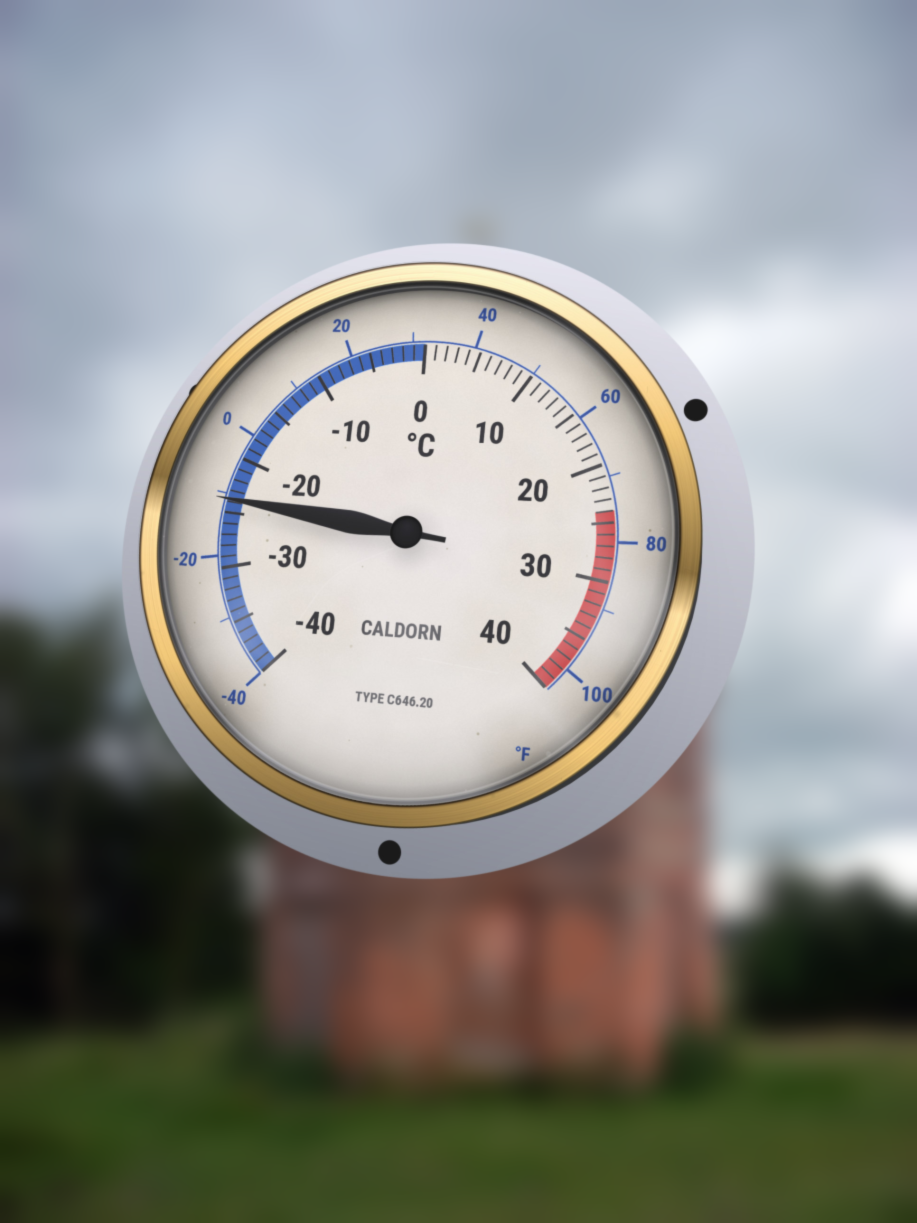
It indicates -24 °C
